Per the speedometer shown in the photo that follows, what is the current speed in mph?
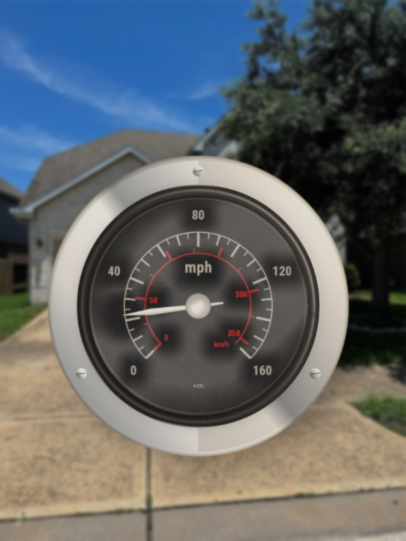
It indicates 22.5 mph
